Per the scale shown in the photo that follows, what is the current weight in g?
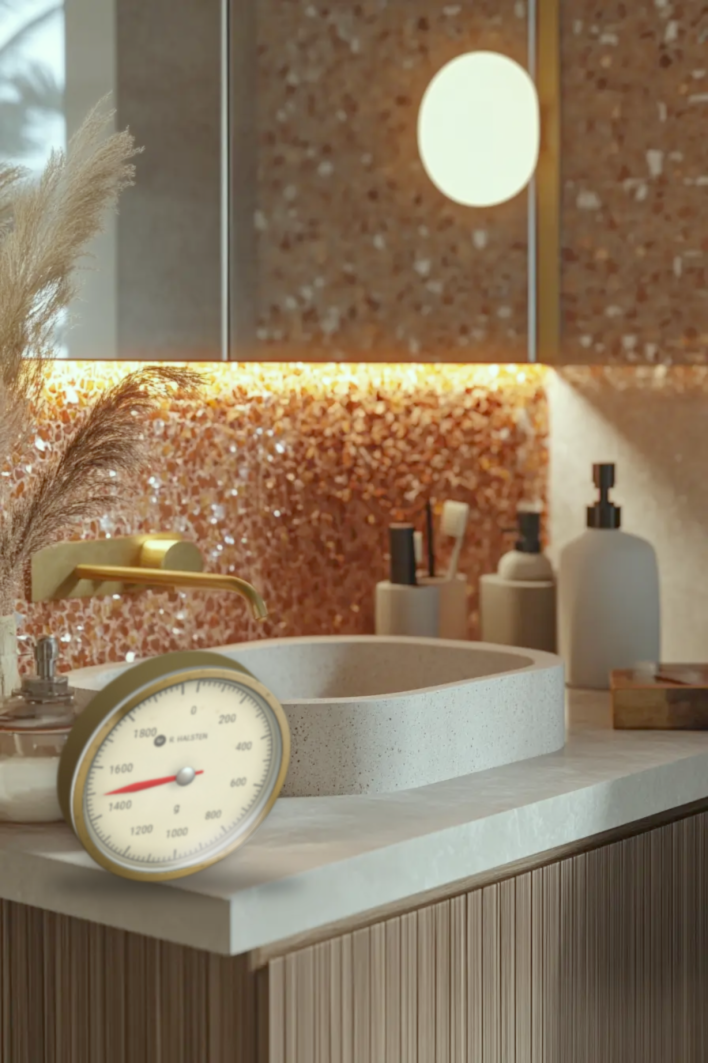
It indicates 1500 g
